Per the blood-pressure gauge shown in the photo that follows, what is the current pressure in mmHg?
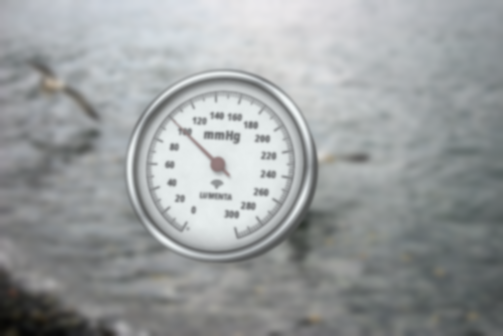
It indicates 100 mmHg
